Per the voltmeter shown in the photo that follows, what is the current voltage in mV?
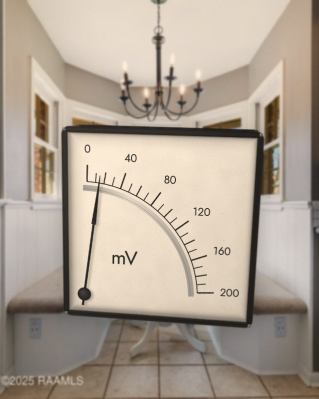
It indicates 15 mV
